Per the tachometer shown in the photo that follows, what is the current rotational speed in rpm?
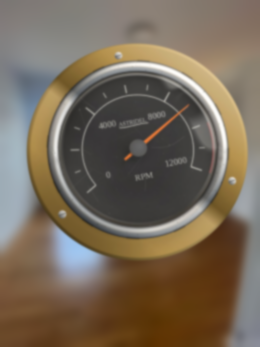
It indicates 9000 rpm
